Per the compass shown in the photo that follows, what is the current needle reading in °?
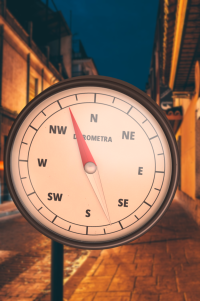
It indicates 337.5 °
